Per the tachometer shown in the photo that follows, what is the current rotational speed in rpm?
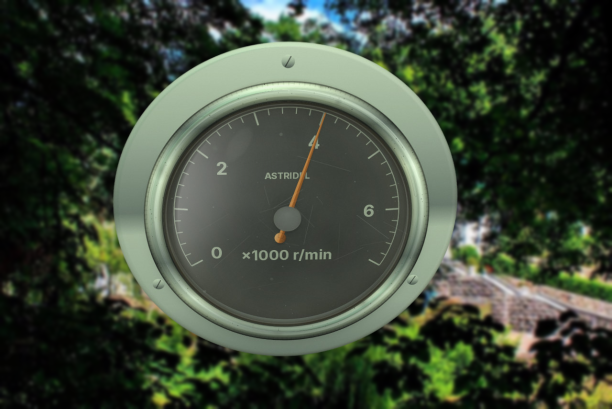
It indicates 4000 rpm
